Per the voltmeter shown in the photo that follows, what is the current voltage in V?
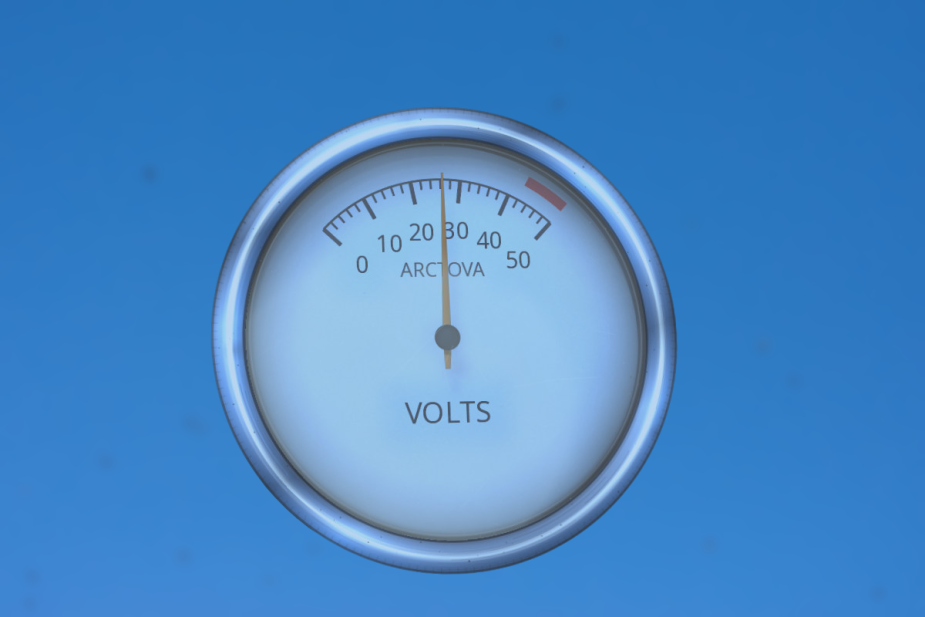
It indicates 26 V
